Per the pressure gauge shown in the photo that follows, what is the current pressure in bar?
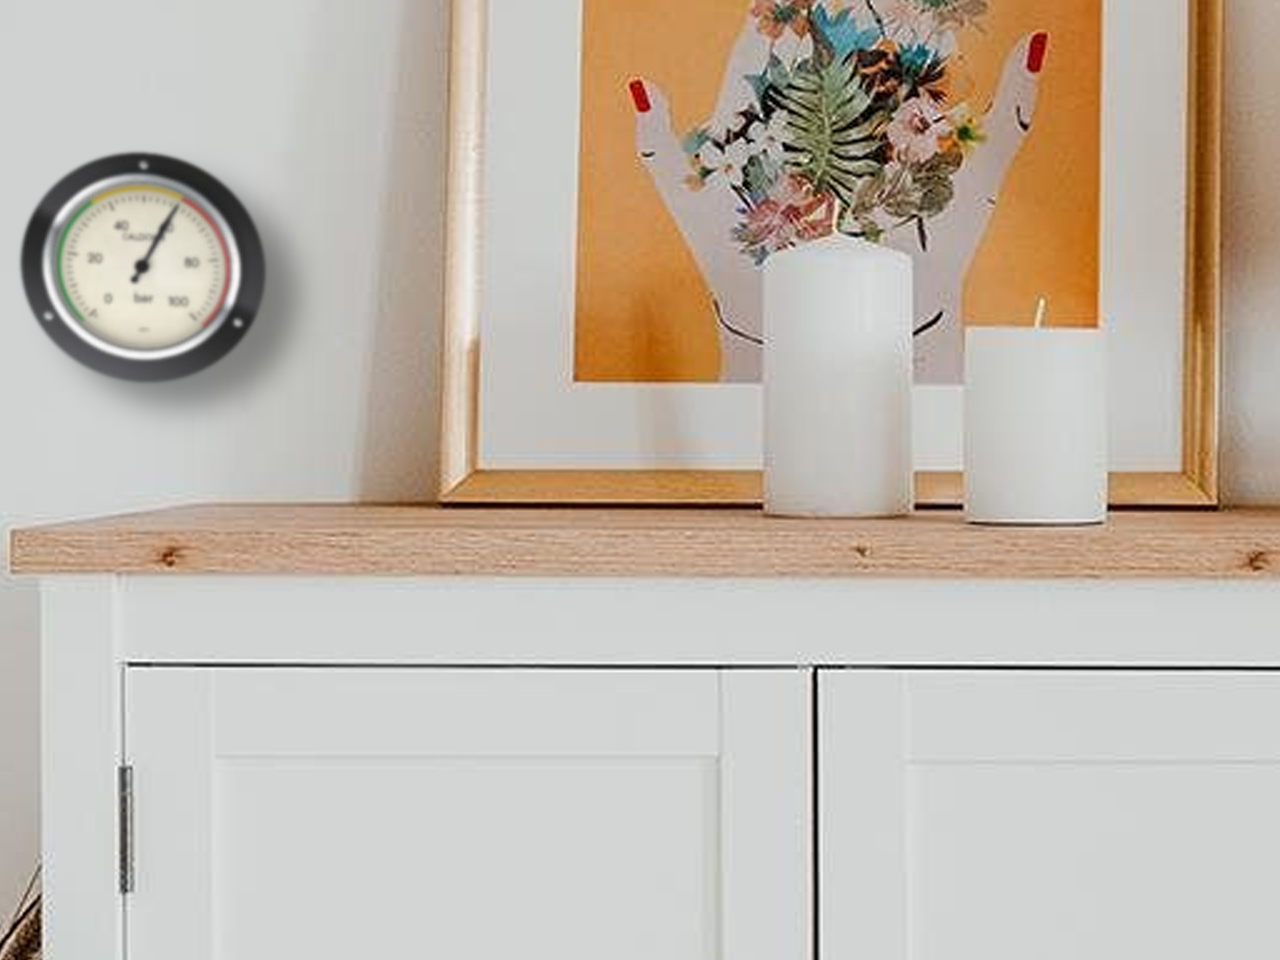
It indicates 60 bar
